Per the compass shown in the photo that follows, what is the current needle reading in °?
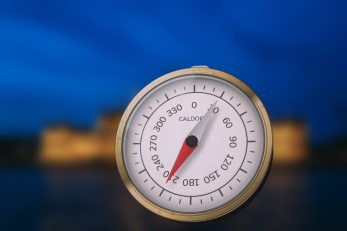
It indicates 210 °
